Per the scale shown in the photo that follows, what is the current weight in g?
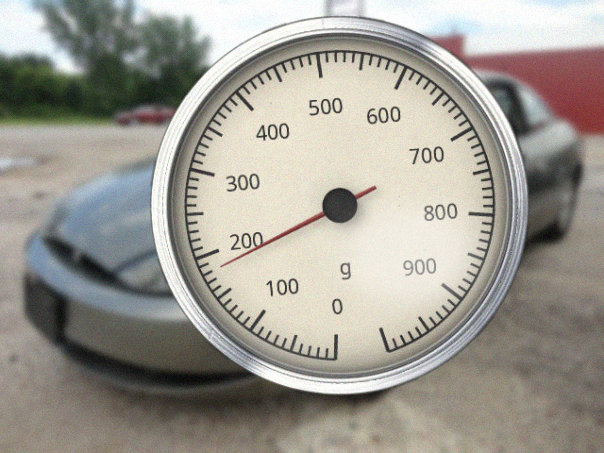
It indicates 180 g
